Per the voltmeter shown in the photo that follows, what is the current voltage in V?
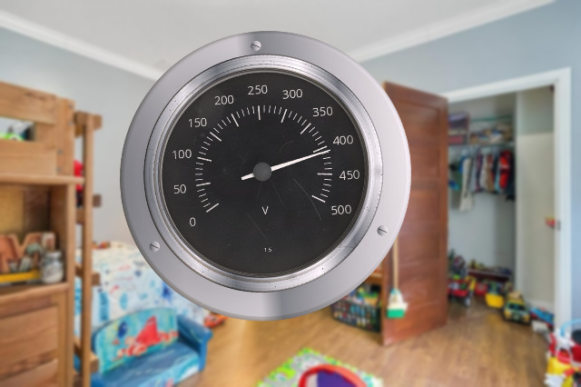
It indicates 410 V
